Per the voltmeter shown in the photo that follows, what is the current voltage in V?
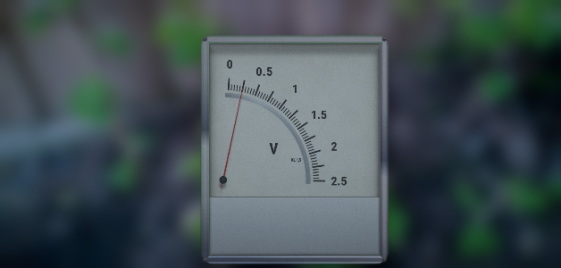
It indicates 0.25 V
